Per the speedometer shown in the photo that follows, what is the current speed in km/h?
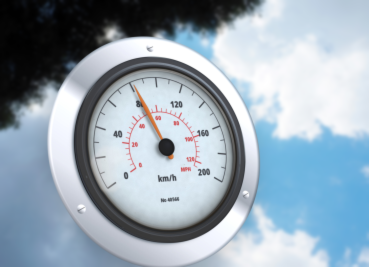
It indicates 80 km/h
